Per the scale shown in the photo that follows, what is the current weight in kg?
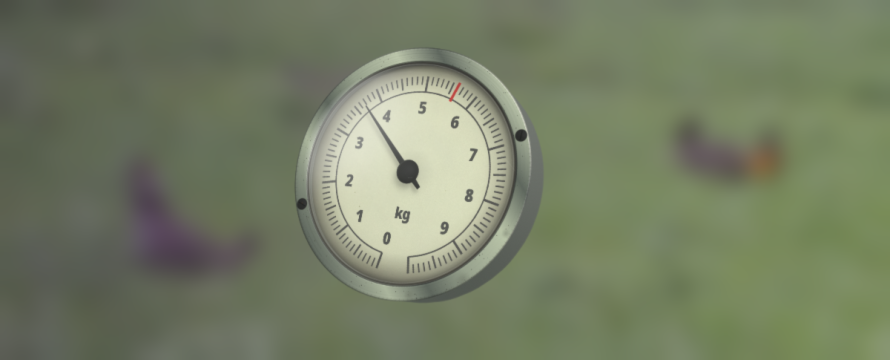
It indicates 3.7 kg
